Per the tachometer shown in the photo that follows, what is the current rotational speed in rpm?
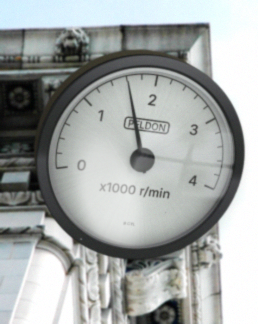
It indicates 1600 rpm
